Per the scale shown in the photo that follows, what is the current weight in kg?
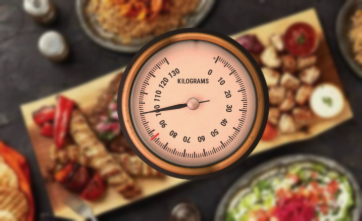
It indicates 100 kg
